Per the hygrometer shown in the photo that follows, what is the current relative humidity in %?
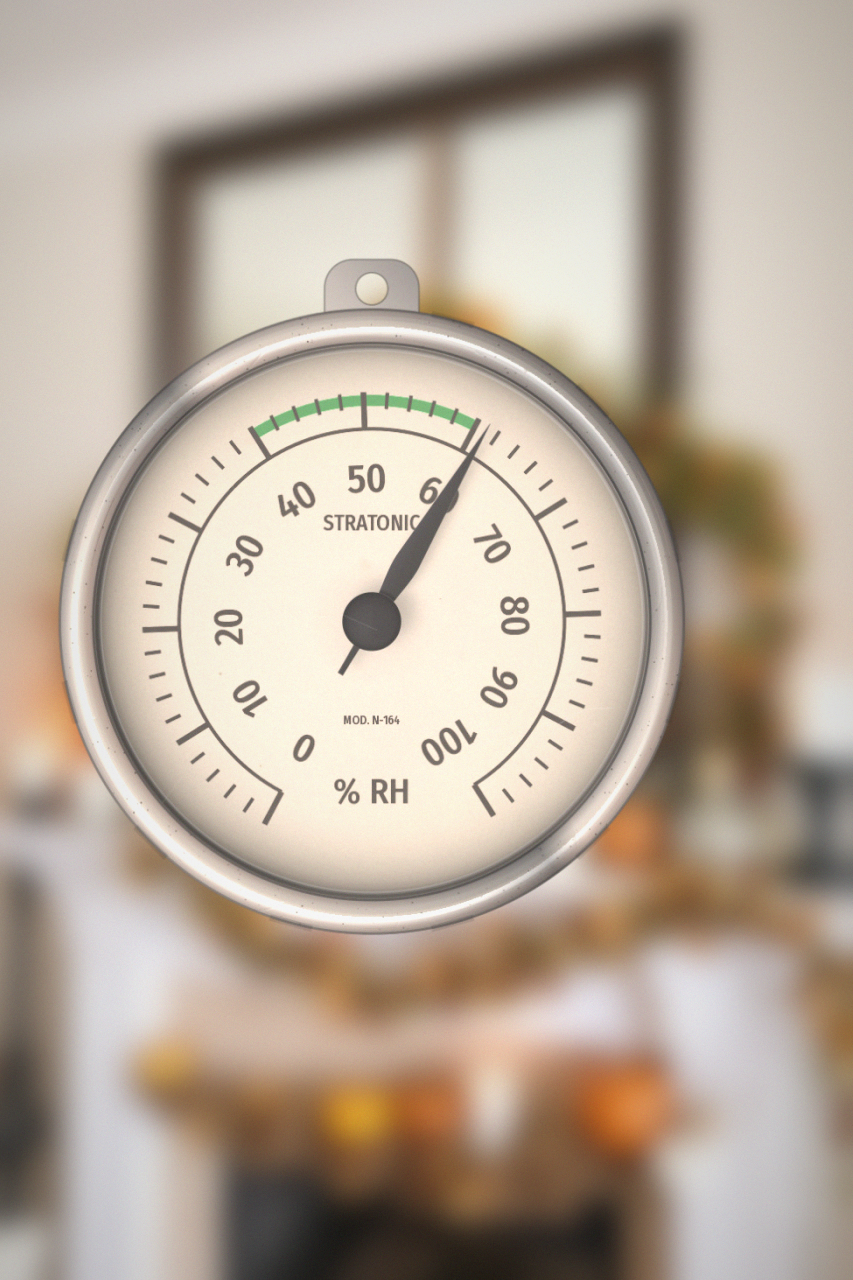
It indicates 61 %
